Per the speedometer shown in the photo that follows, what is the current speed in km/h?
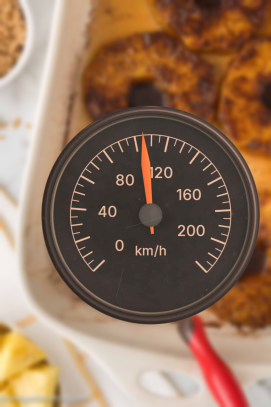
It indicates 105 km/h
